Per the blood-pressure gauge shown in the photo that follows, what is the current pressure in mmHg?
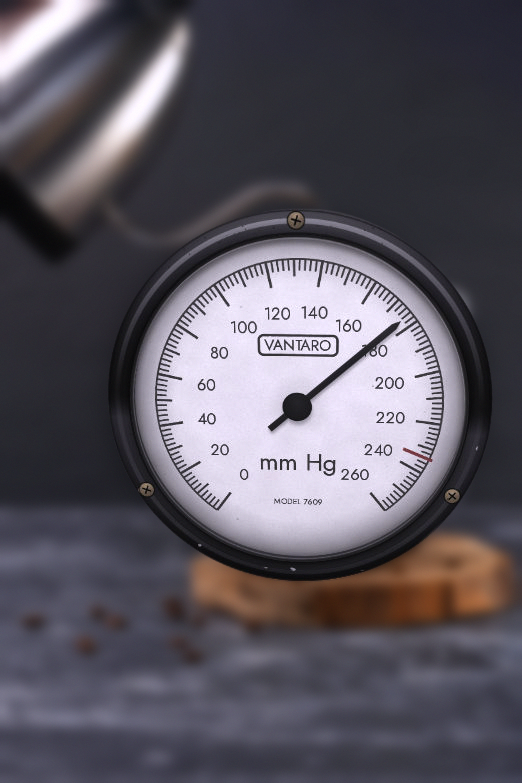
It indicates 176 mmHg
